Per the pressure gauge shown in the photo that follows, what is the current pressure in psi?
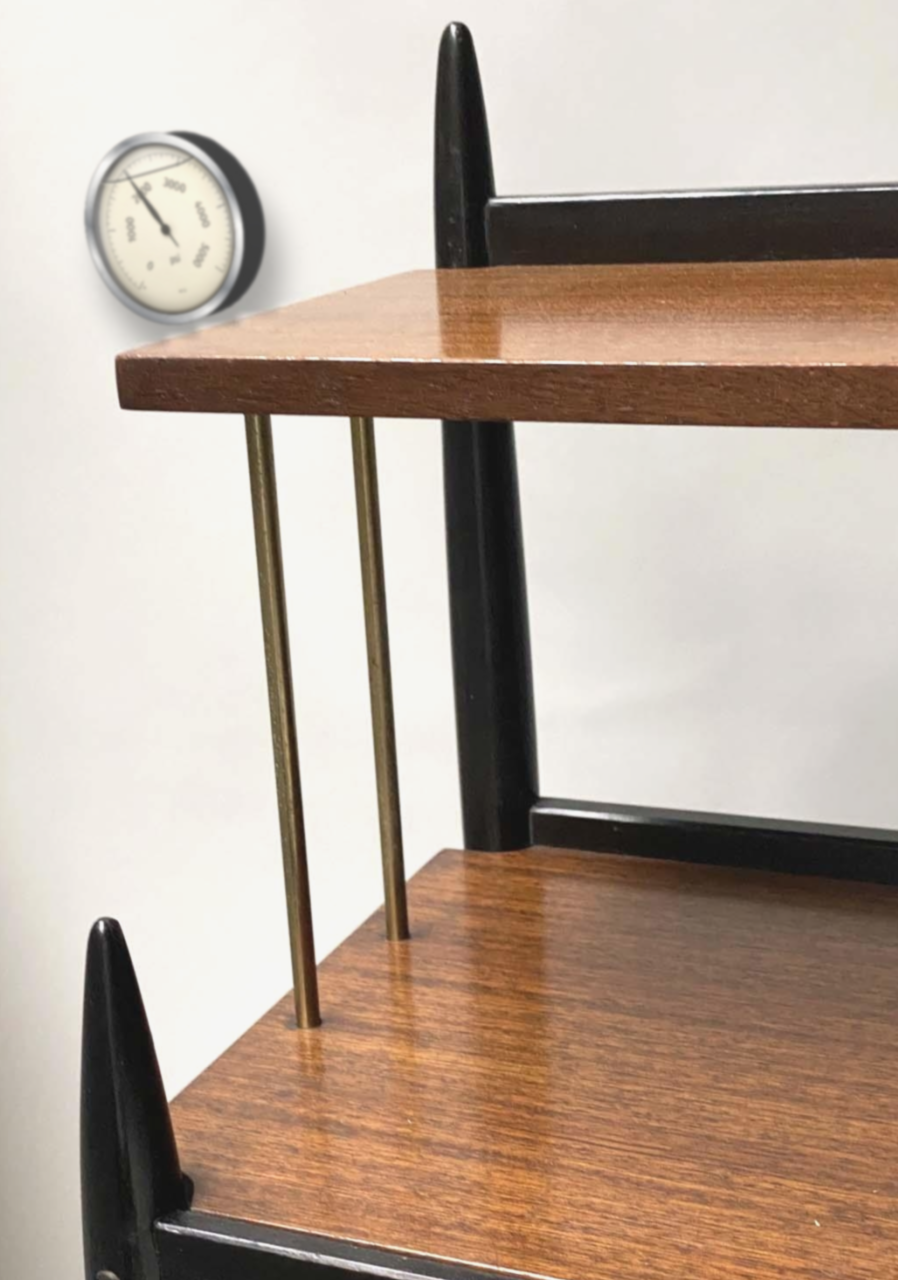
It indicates 2000 psi
